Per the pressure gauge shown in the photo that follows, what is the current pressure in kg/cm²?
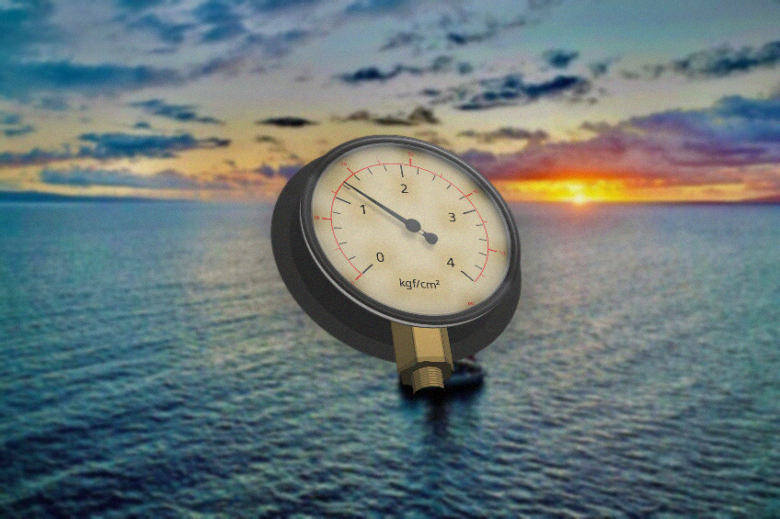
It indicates 1.2 kg/cm²
